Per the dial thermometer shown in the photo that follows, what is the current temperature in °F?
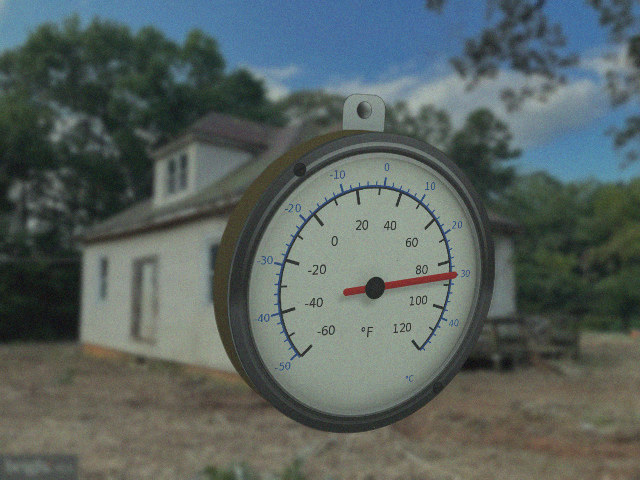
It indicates 85 °F
